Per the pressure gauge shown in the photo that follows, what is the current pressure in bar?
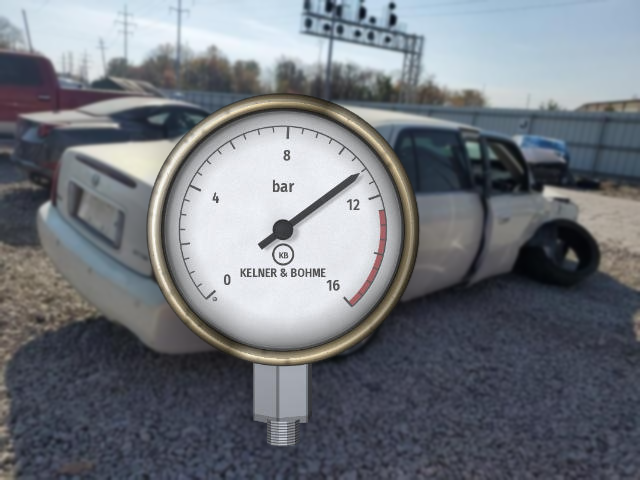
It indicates 11 bar
